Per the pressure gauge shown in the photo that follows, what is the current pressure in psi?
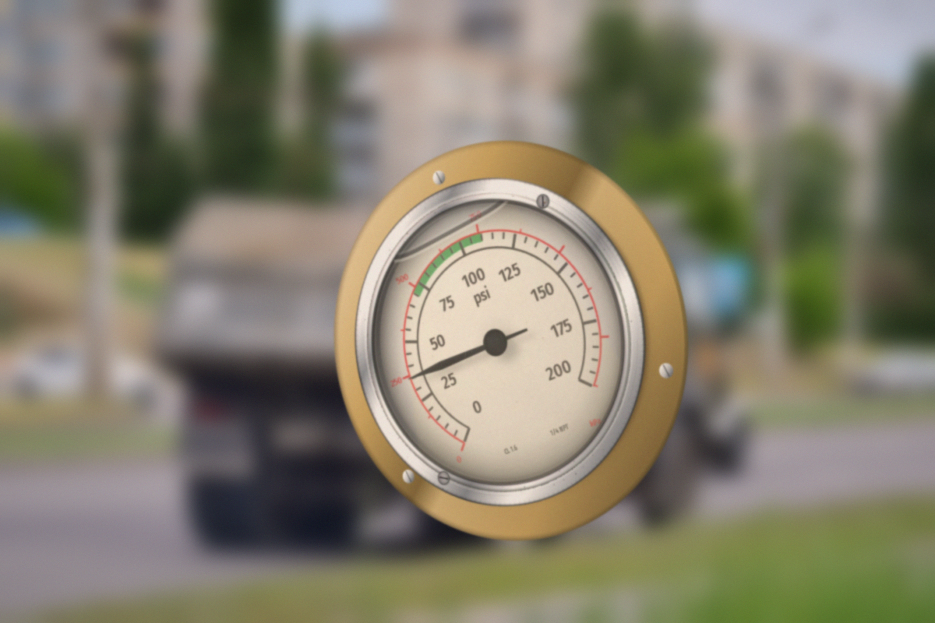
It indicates 35 psi
